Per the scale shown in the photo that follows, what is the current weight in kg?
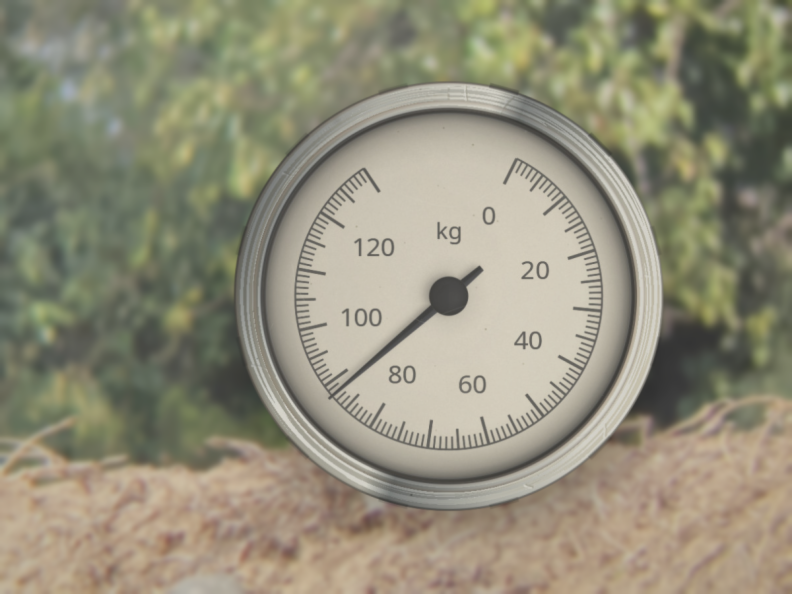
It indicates 88 kg
